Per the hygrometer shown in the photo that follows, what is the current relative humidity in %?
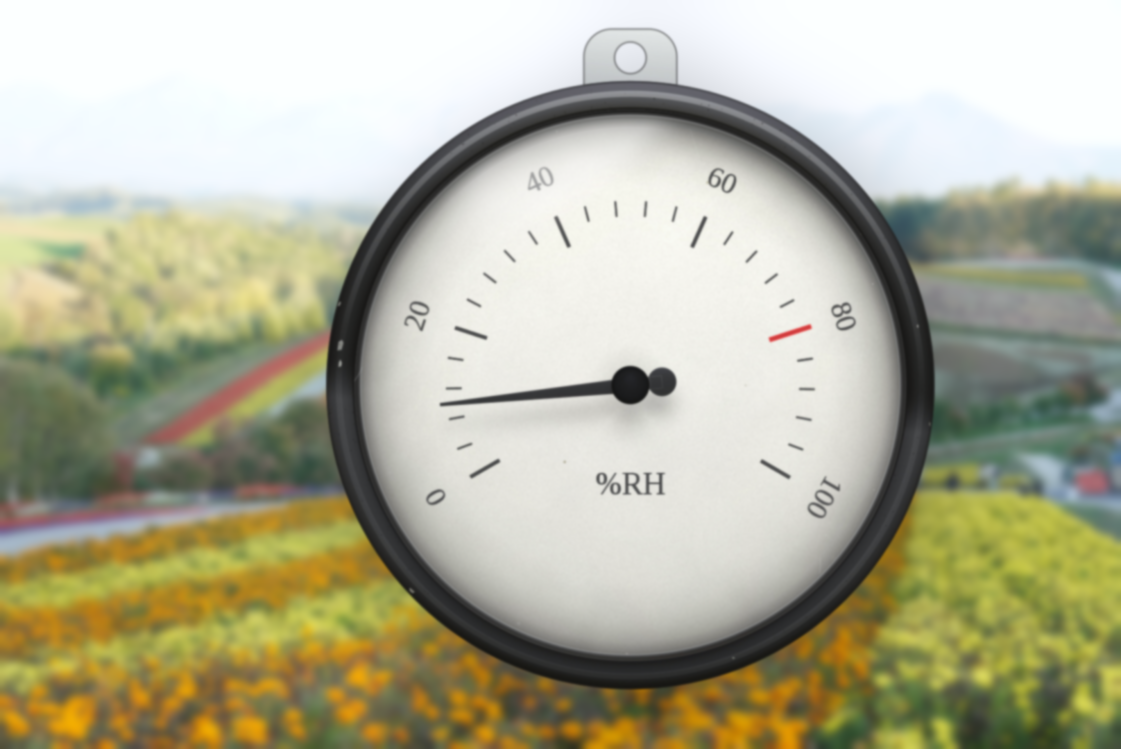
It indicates 10 %
